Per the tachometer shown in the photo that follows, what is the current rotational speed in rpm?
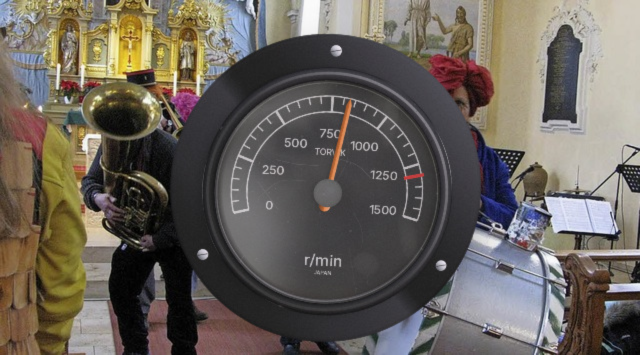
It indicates 825 rpm
